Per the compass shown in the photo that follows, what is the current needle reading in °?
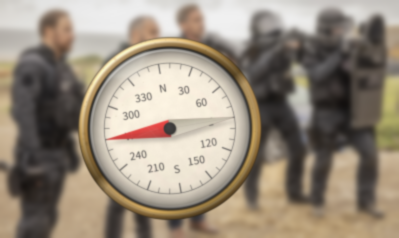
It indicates 270 °
